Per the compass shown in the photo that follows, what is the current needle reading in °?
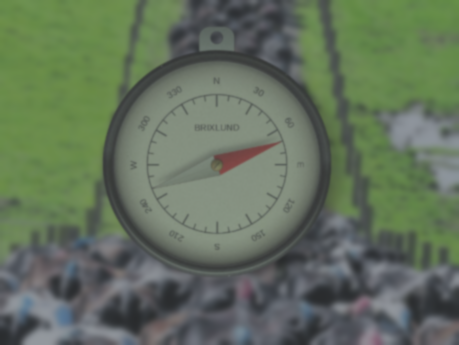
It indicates 70 °
